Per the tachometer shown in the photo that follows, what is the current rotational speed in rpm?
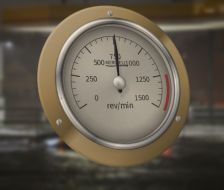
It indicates 750 rpm
